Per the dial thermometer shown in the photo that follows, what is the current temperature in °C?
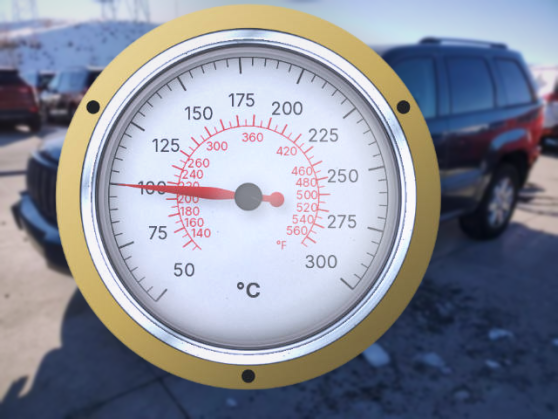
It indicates 100 °C
